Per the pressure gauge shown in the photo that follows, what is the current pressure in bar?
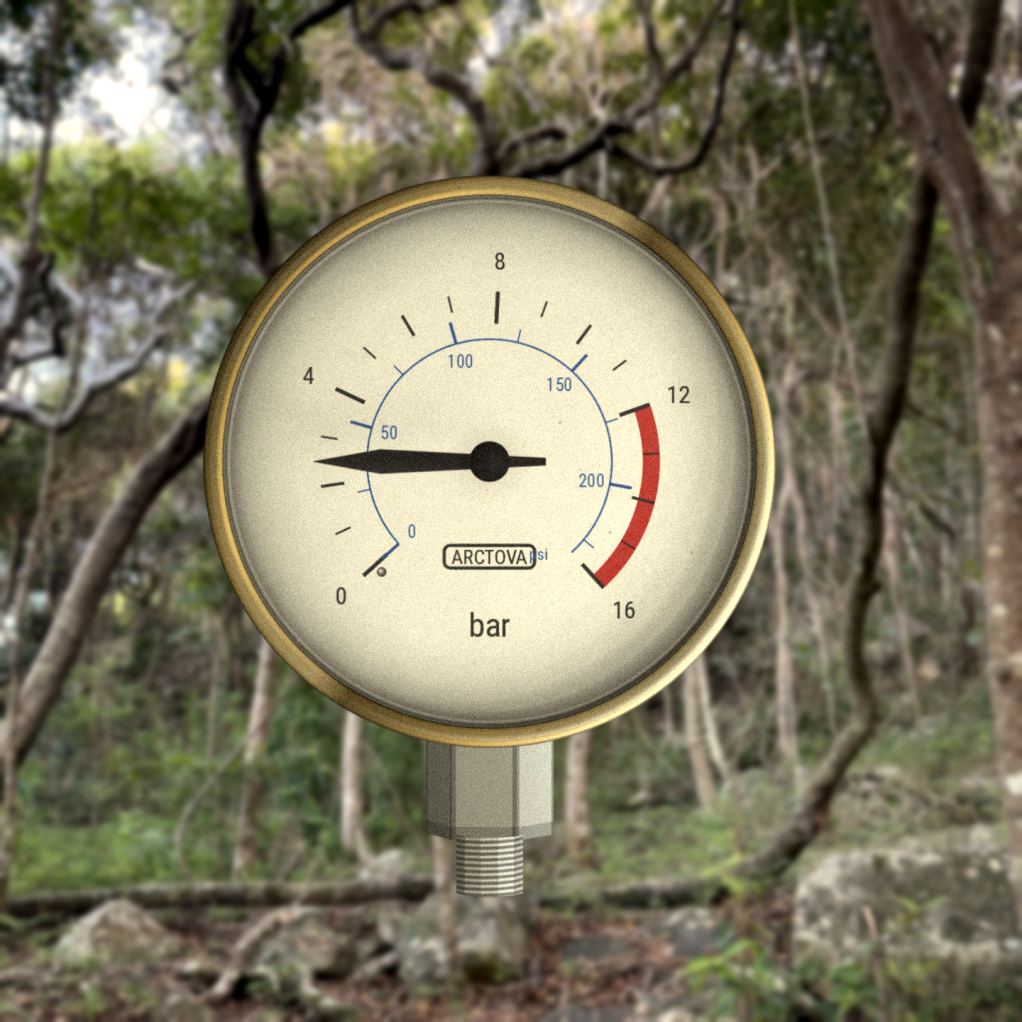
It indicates 2.5 bar
